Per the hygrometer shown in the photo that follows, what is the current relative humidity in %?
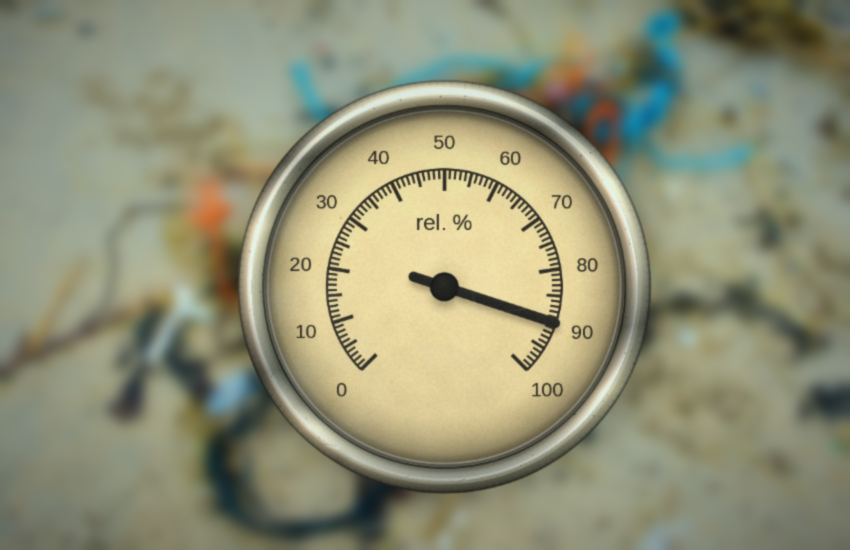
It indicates 90 %
